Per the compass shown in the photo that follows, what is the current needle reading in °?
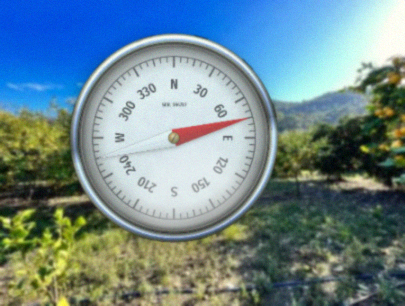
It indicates 75 °
